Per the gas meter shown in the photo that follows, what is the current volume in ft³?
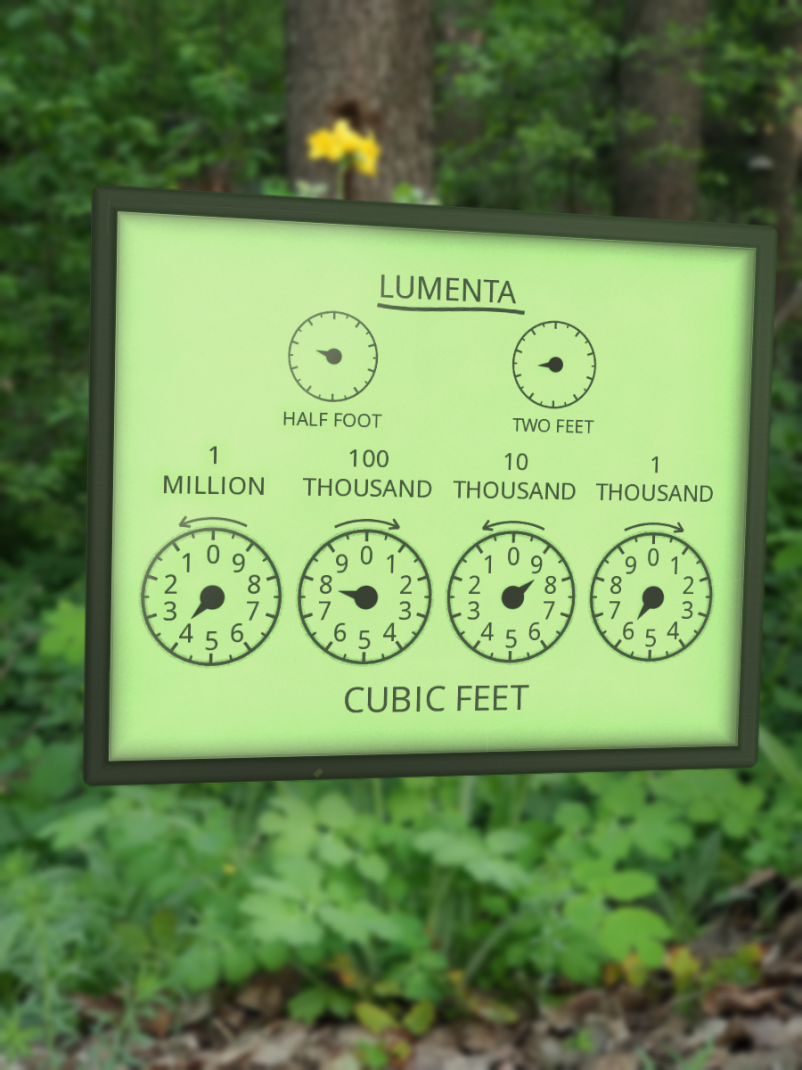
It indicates 378600 ft³
